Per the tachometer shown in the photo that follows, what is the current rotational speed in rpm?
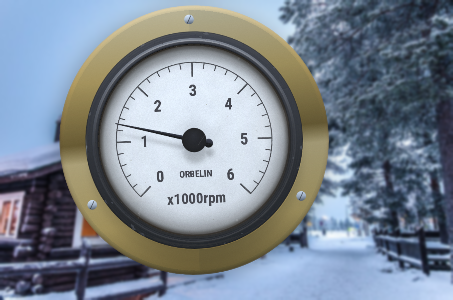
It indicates 1300 rpm
